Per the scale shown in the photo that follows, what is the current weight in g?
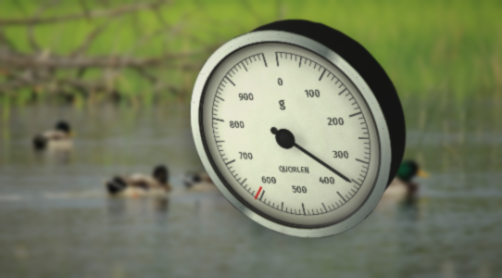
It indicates 350 g
